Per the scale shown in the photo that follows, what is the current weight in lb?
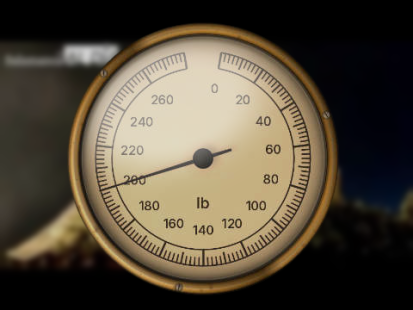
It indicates 200 lb
